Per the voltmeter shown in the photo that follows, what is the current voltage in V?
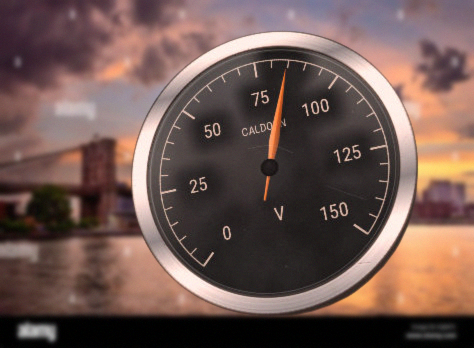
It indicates 85 V
